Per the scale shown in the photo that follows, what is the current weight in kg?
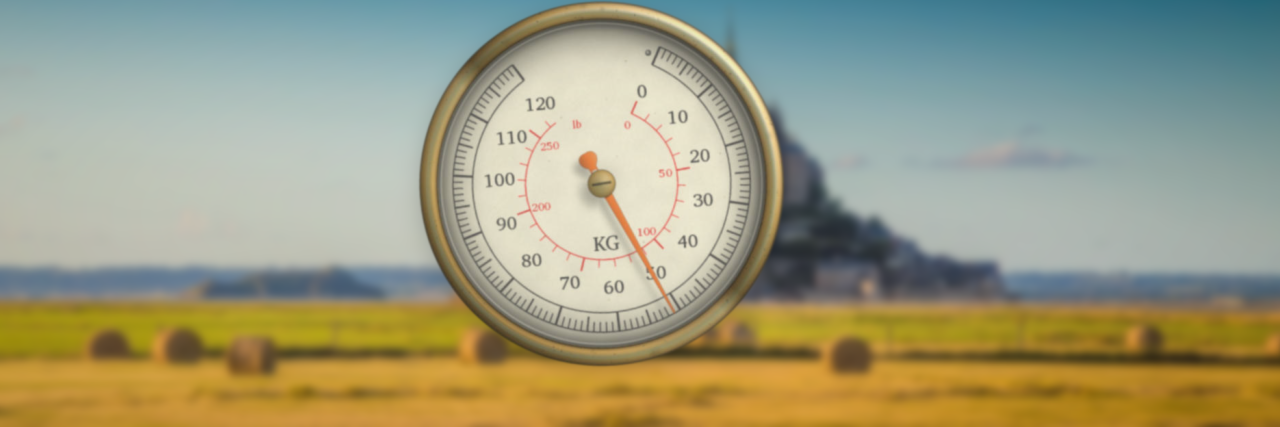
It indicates 51 kg
